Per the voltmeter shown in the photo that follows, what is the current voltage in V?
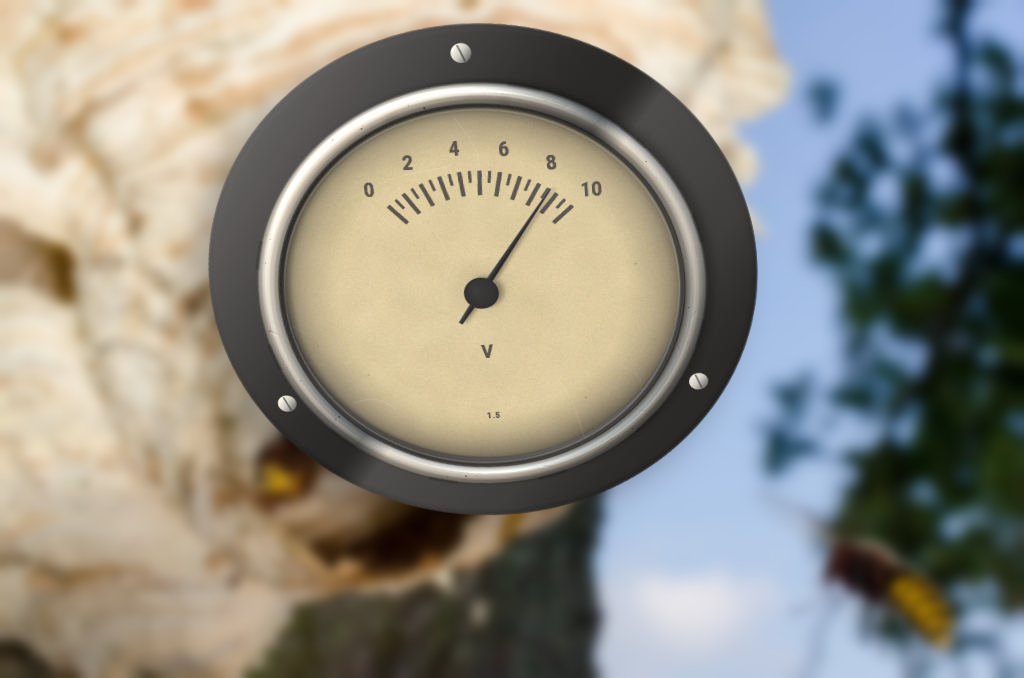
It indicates 8.5 V
